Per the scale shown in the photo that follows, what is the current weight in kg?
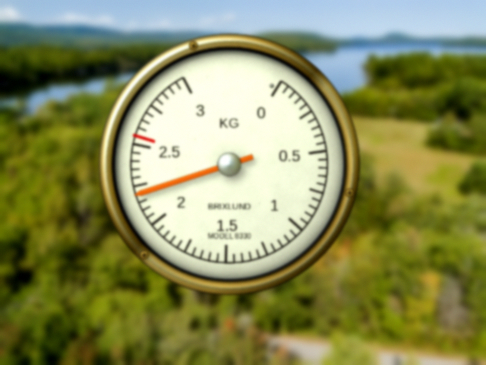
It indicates 2.2 kg
